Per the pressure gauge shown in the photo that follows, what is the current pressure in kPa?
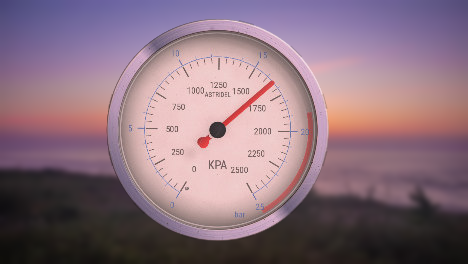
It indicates 1650 kPa
